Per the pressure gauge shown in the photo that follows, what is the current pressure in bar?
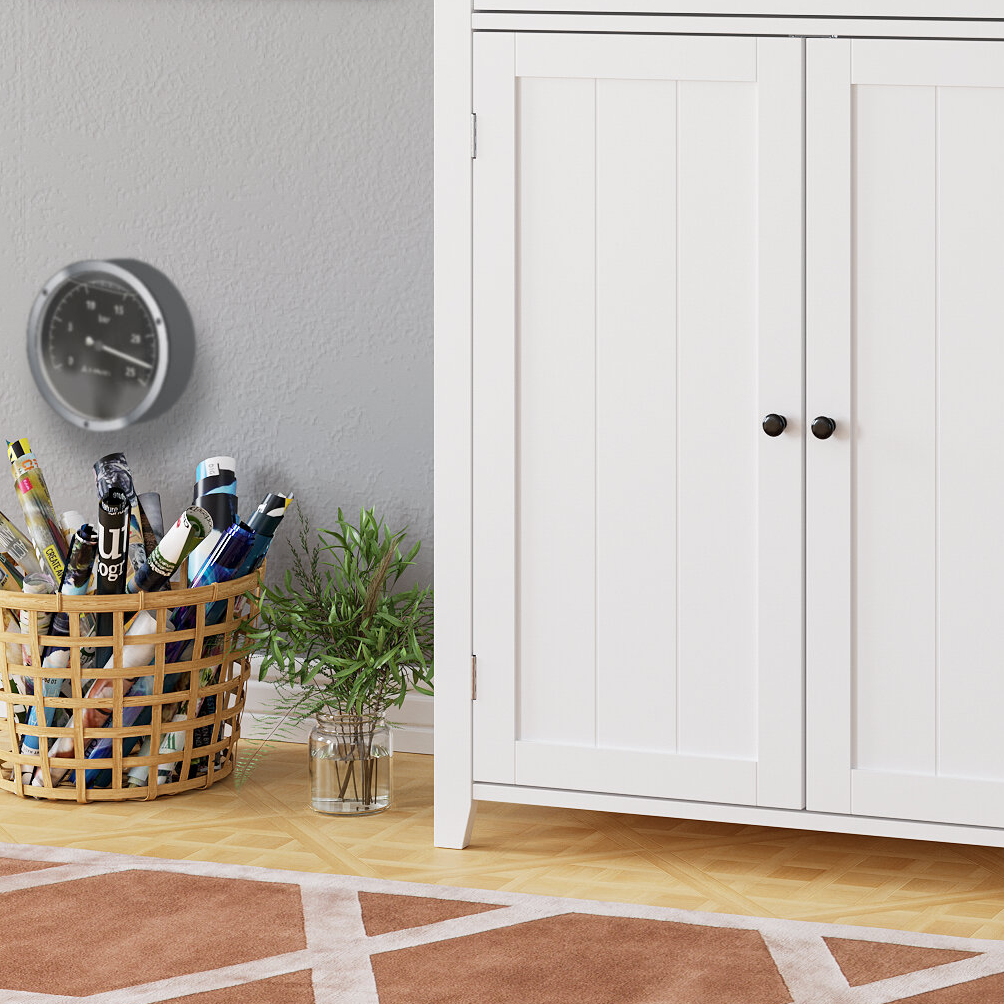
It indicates 23 bar
